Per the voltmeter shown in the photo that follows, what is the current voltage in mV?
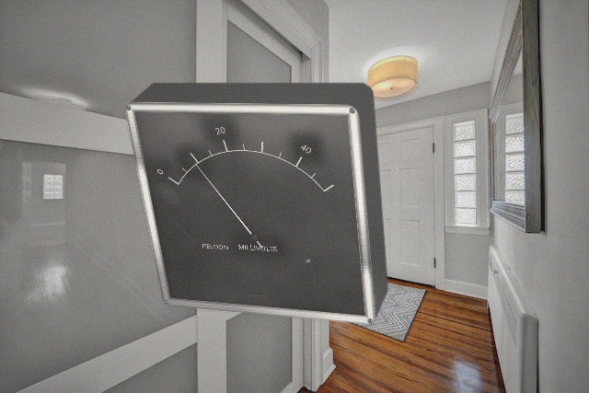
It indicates 10 mV
